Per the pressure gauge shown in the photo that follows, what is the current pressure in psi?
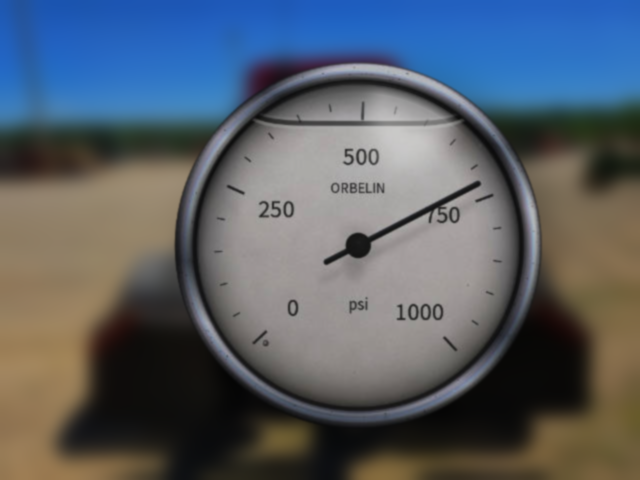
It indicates 725 psi
